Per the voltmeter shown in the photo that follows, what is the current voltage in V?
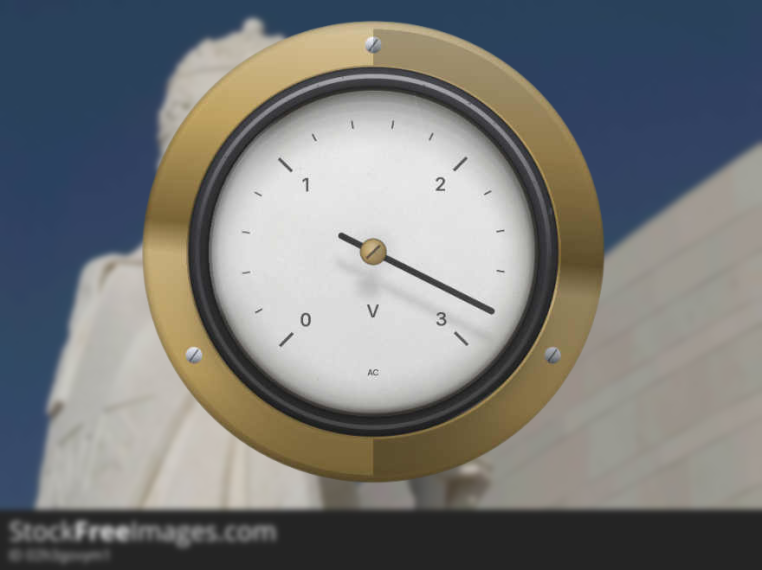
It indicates 2.8 V
